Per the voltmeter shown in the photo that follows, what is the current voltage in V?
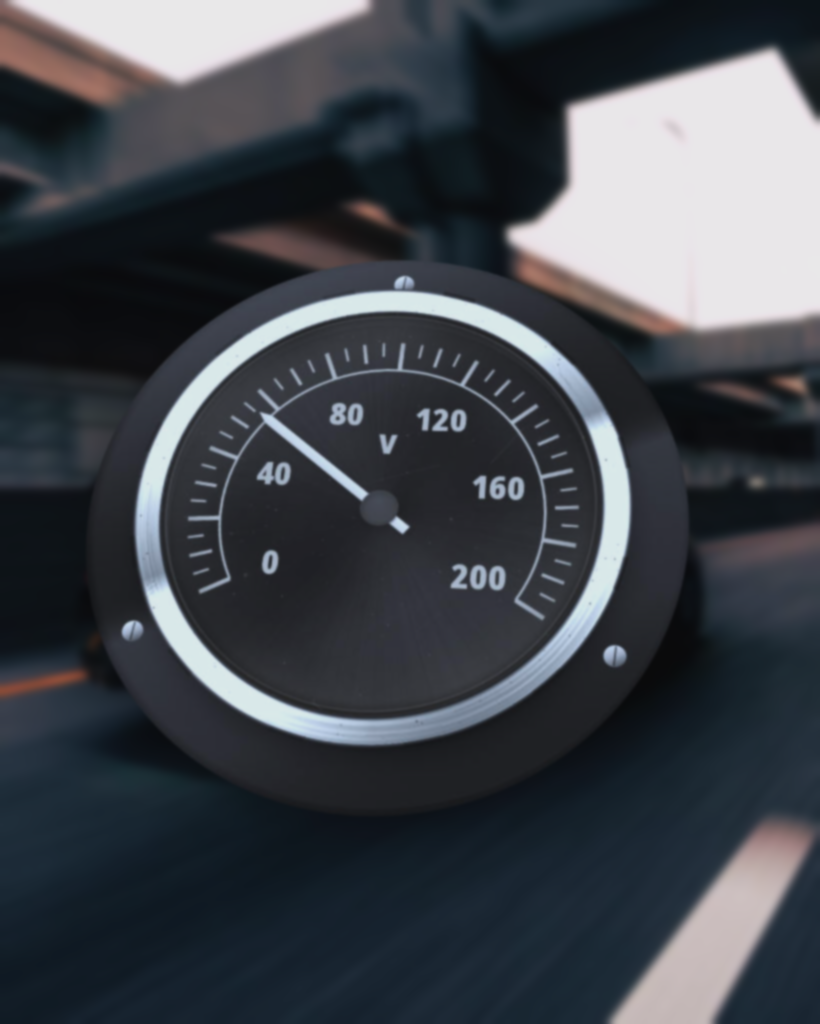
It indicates 55 V
